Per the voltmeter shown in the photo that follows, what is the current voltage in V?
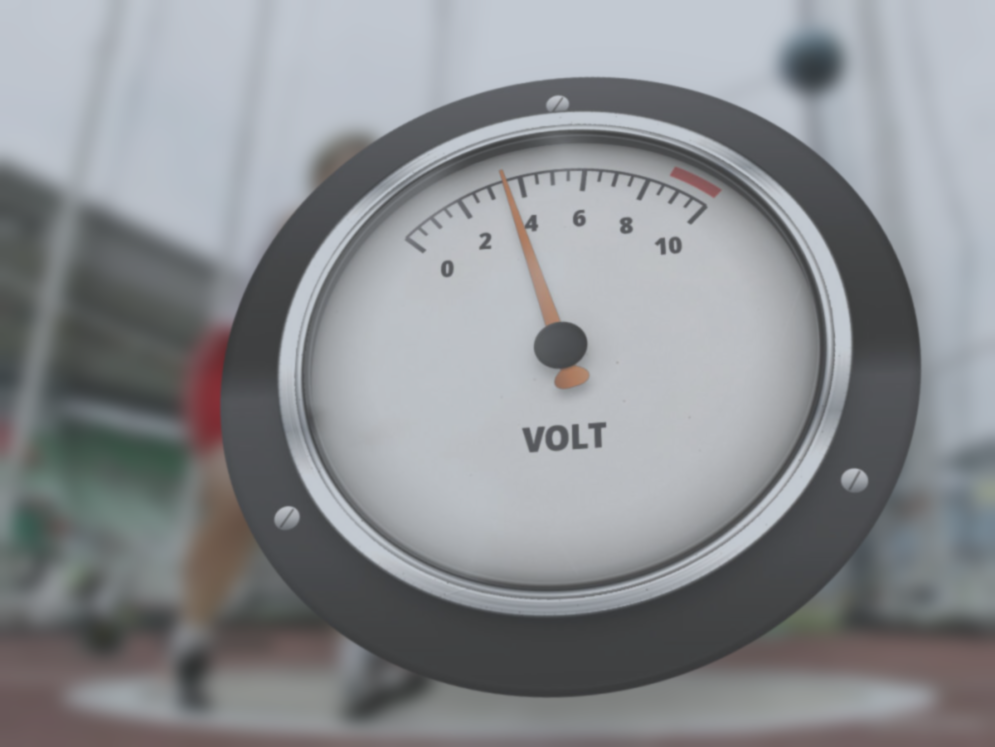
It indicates 3.5 V
